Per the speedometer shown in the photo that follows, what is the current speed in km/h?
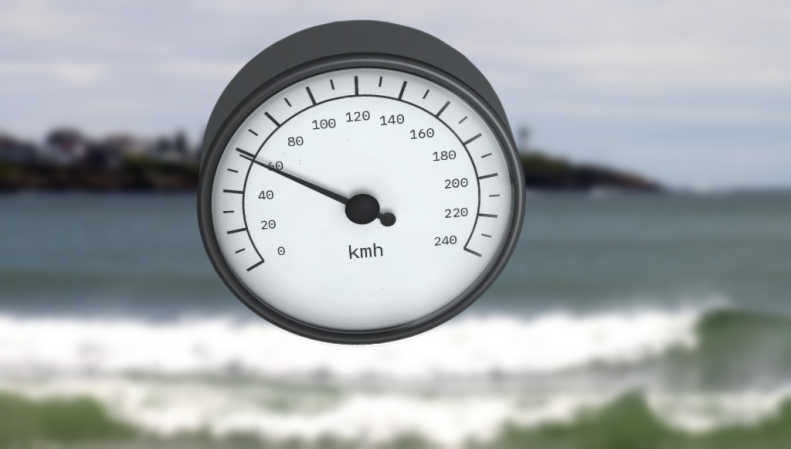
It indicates 60 km/h
